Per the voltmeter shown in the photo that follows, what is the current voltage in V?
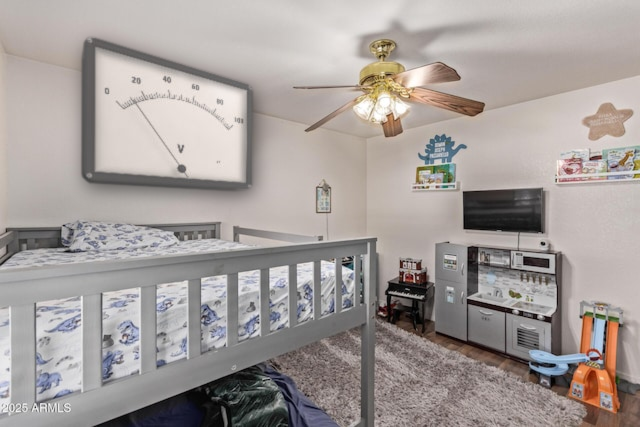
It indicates 10 V
